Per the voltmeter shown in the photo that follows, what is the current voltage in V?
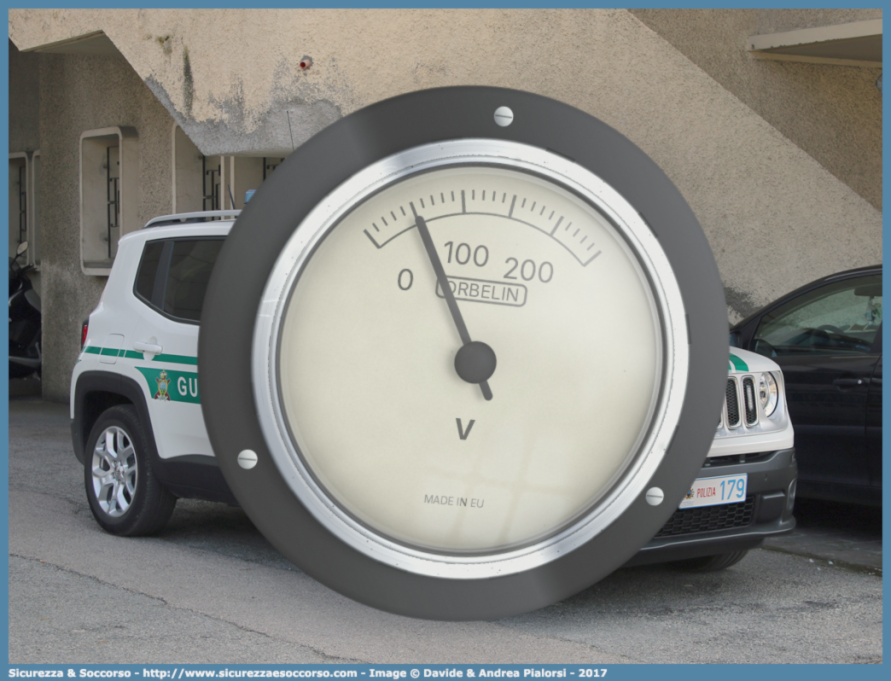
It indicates 50 V
